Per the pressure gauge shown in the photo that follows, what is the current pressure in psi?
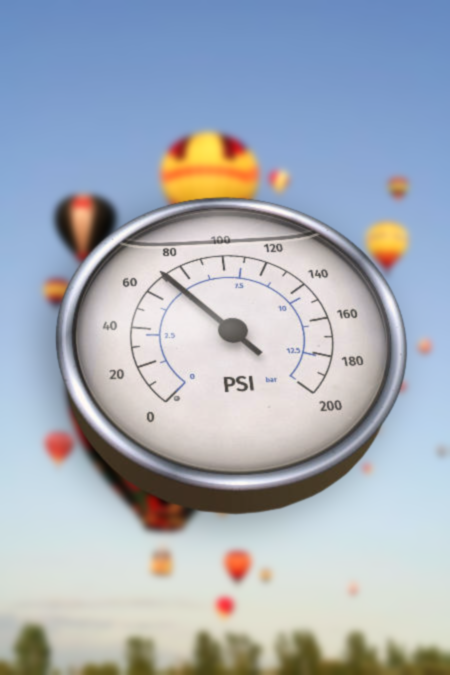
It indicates 70 psi
